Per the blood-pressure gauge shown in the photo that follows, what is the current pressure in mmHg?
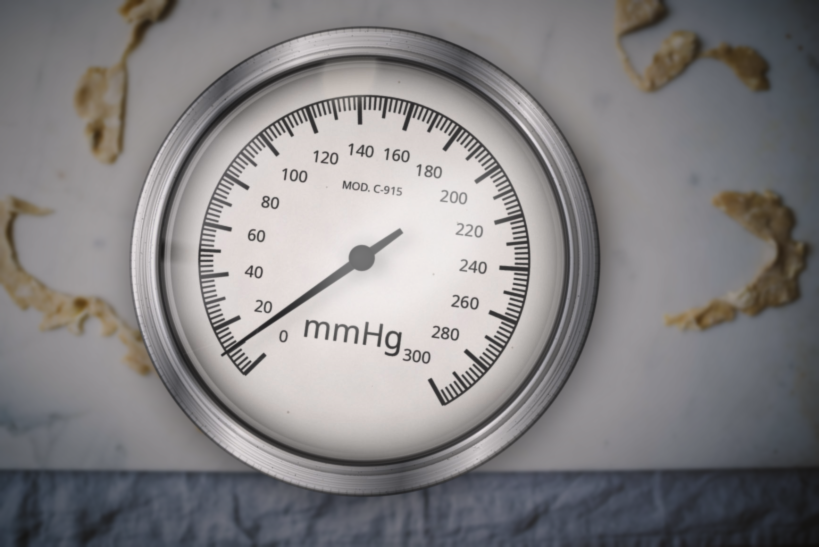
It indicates 10 mmHg
